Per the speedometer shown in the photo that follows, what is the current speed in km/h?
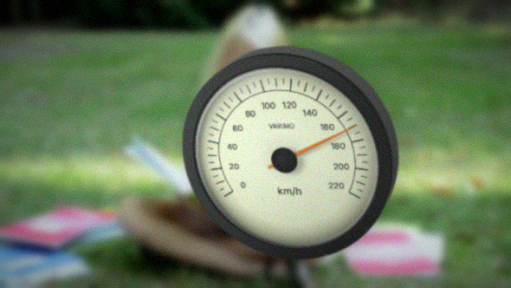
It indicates 170 km/h
